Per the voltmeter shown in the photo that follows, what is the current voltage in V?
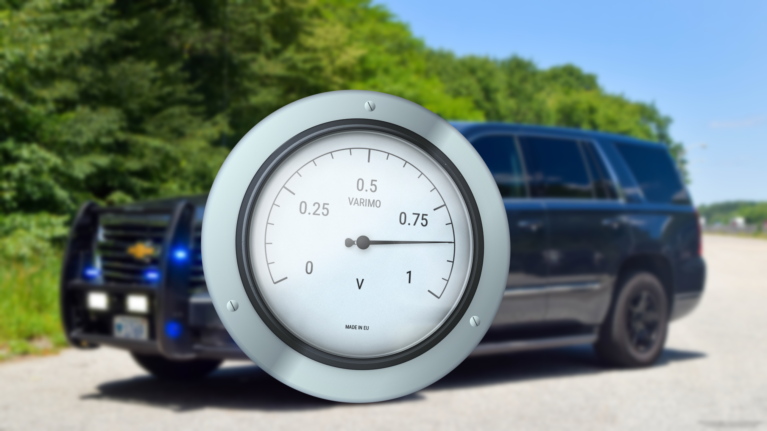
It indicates 0.85 V
